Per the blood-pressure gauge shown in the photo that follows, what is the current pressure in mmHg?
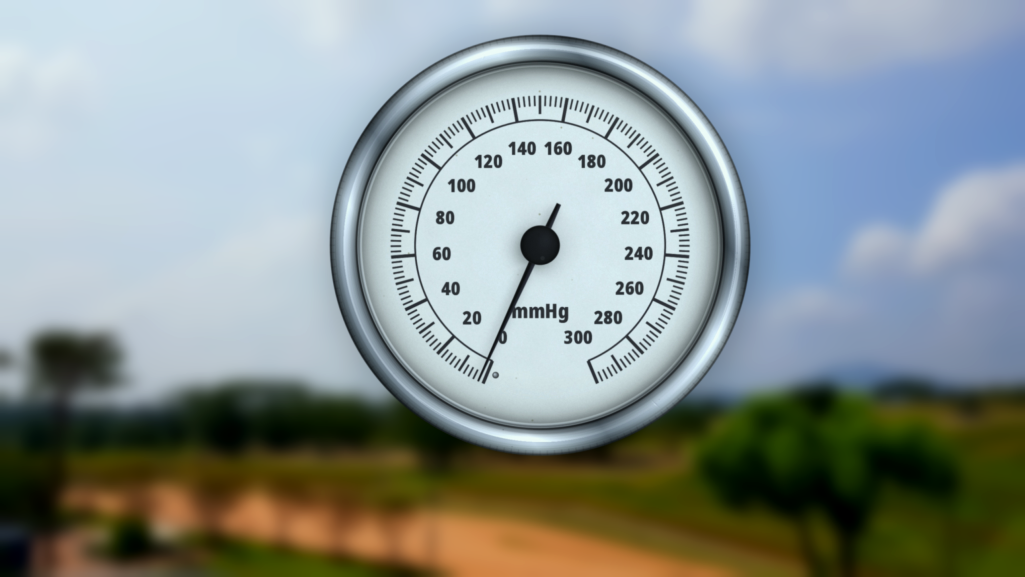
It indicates 2 mmHg
